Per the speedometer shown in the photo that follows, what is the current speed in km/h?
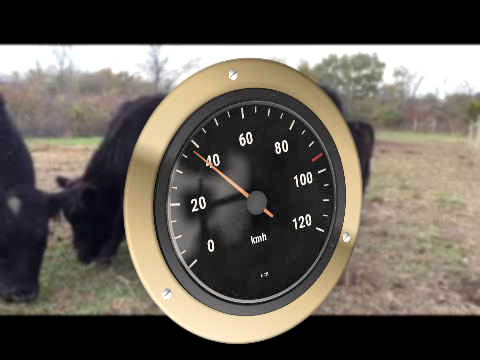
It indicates 37.5 km/h
